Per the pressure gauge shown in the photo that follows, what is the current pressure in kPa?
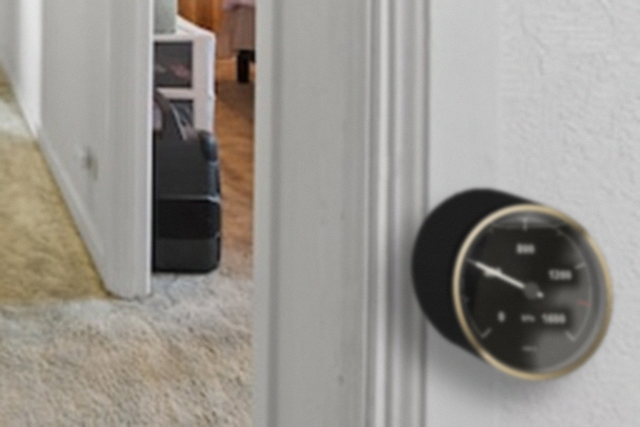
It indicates 400 kPa
